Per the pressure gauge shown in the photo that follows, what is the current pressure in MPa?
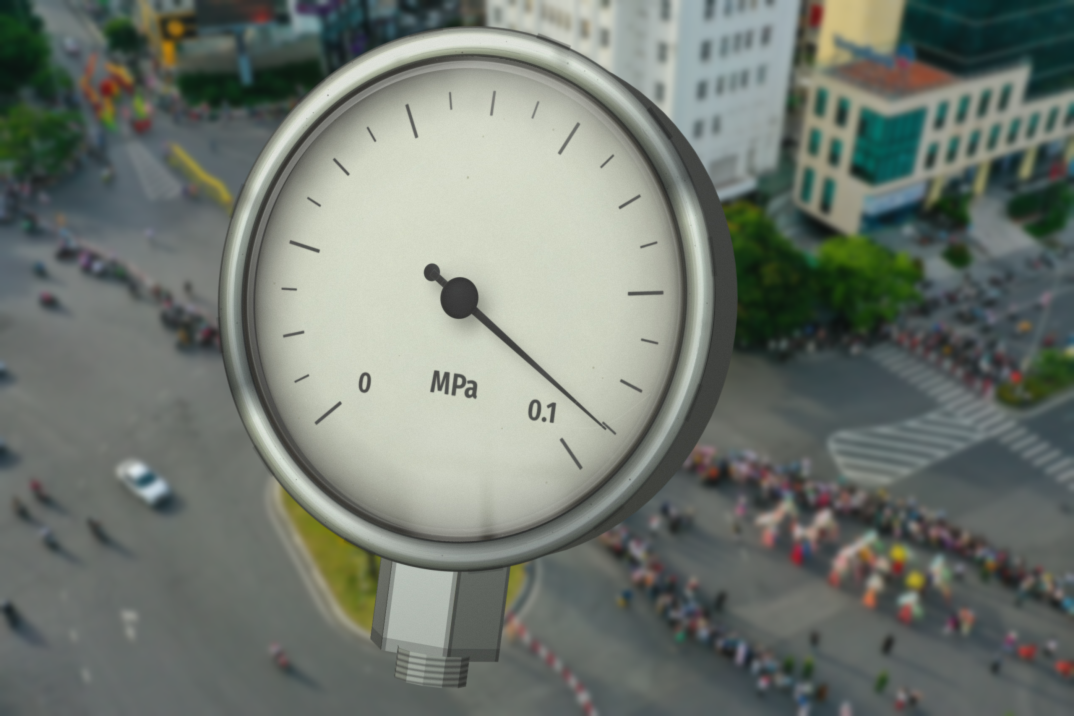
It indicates 0.095 MPa
